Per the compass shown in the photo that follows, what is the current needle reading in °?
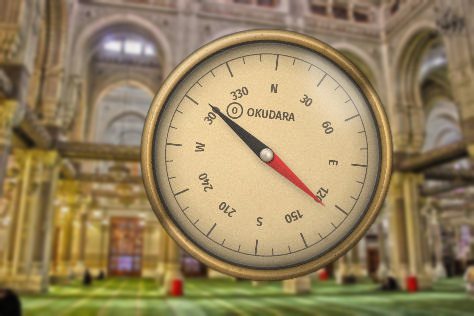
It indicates 125 °
